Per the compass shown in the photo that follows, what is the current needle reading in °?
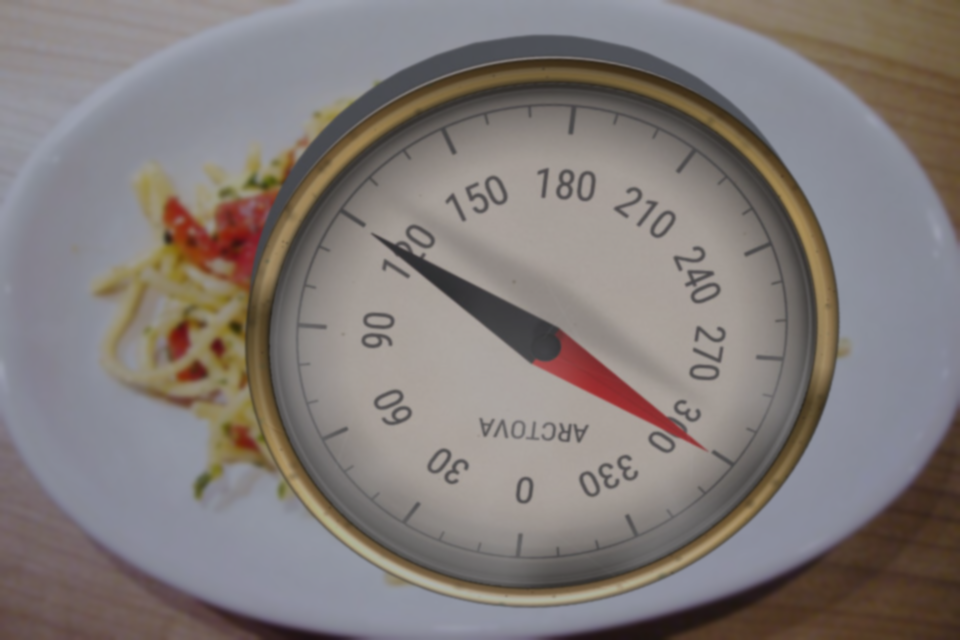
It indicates 300 °
